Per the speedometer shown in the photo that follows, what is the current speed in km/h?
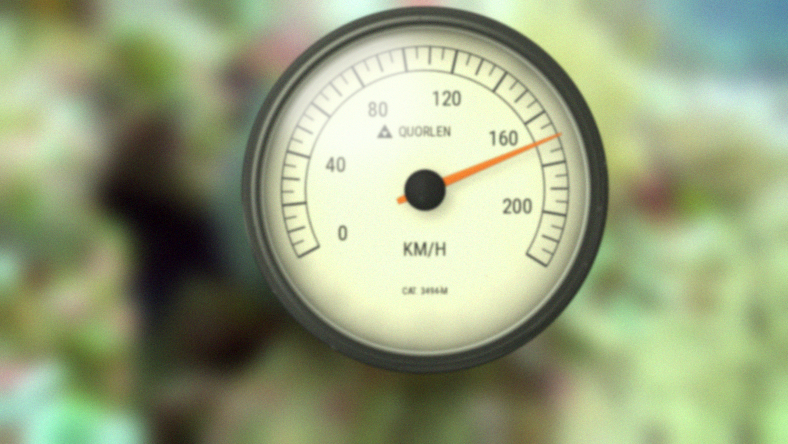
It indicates 170 km/h
